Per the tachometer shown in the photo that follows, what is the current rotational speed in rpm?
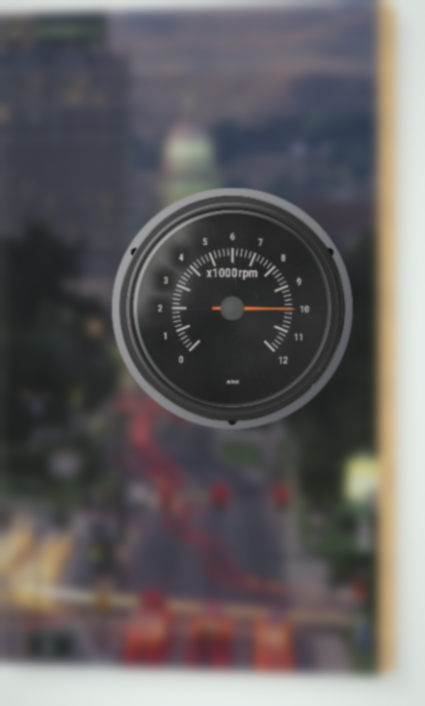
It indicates 10000 rpm
